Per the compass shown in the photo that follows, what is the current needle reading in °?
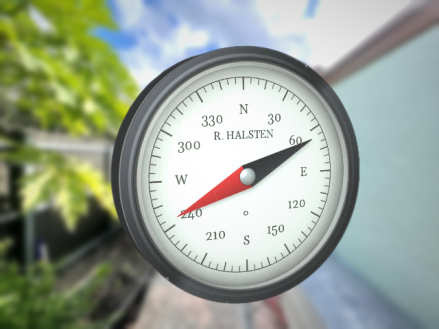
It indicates 245 °
